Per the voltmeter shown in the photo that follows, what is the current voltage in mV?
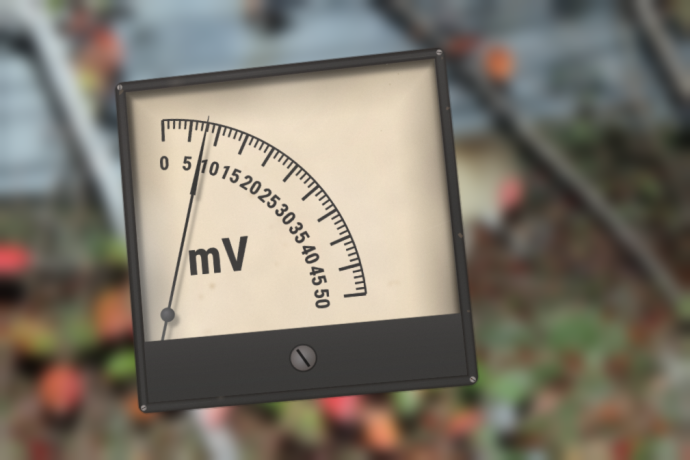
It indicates 8 mV
